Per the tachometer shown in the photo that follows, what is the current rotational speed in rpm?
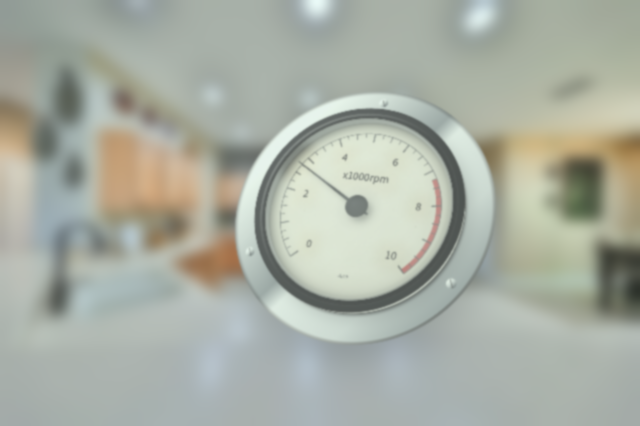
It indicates 2750 rpm
